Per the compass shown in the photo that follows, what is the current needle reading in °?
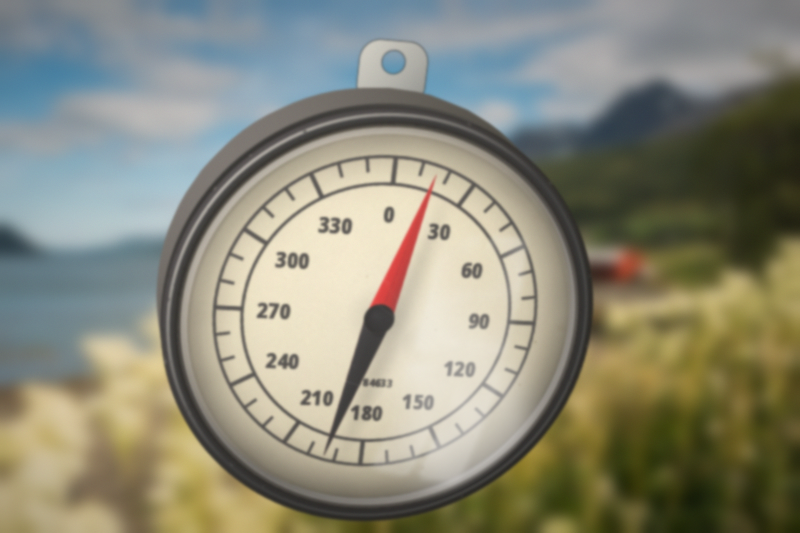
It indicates 15 °
